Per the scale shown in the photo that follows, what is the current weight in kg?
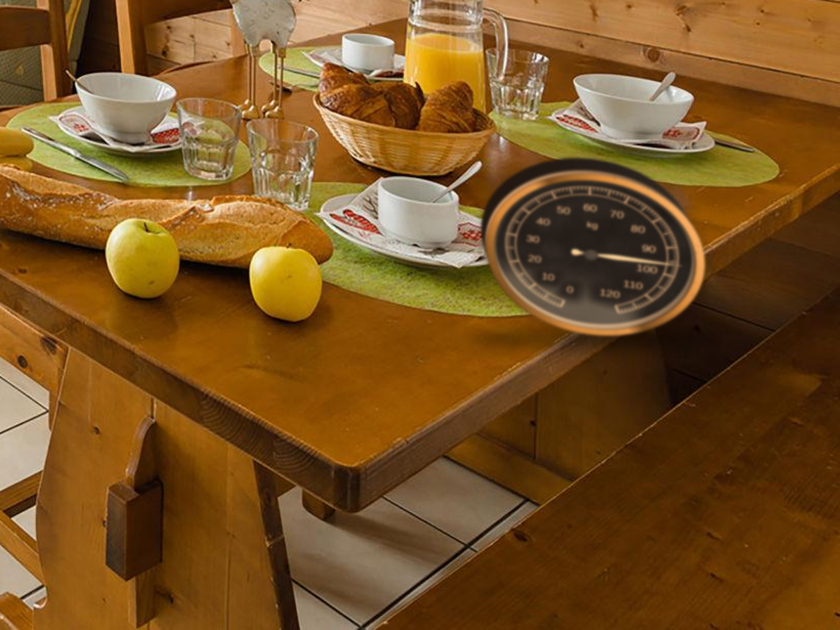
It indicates 95 kg
